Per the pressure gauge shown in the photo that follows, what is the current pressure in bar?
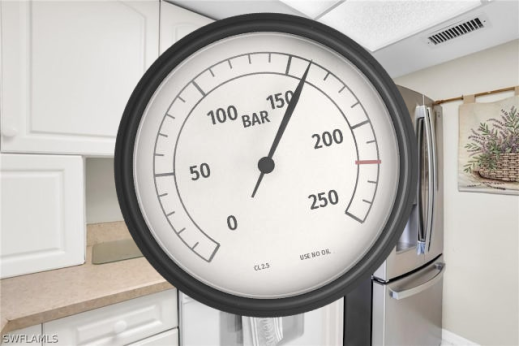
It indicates 160 bar
